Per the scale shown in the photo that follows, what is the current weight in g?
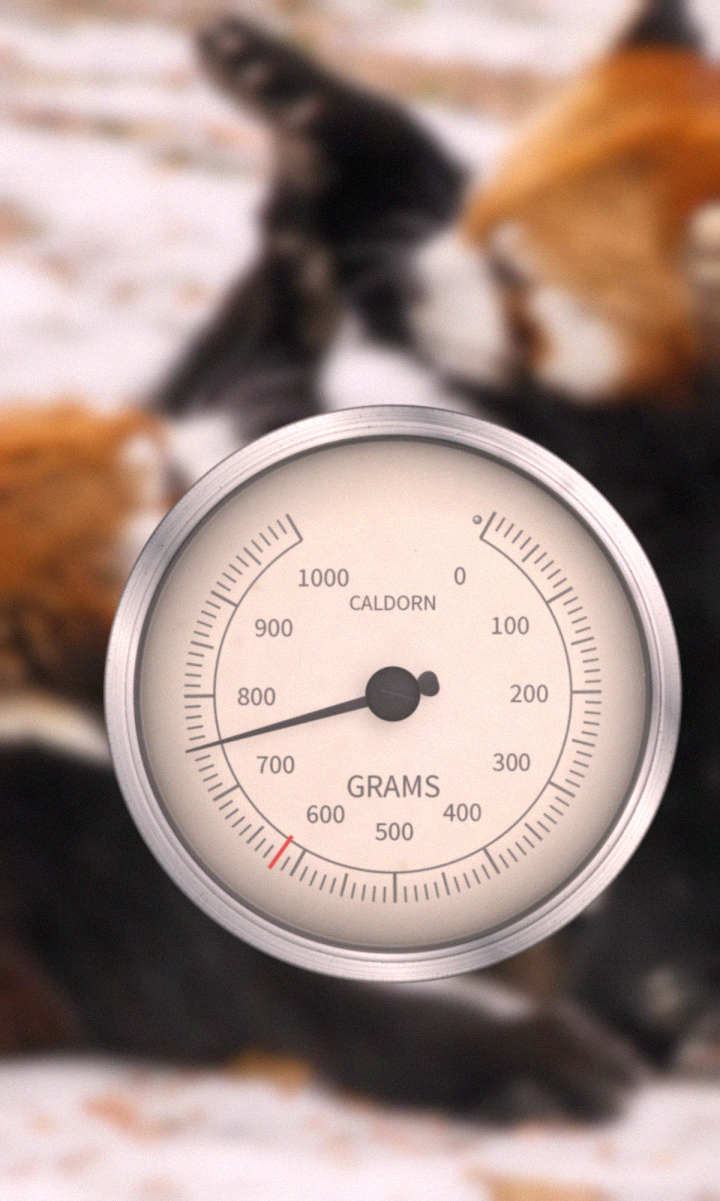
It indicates 750 g
